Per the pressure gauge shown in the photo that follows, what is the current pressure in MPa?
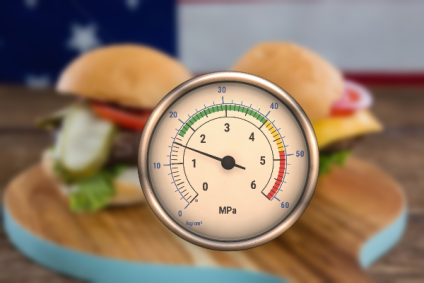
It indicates 1.5 MPa
